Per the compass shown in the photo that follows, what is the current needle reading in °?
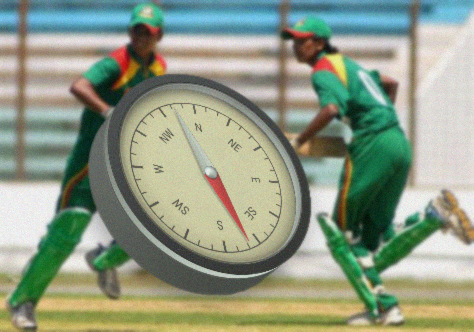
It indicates 160 °
